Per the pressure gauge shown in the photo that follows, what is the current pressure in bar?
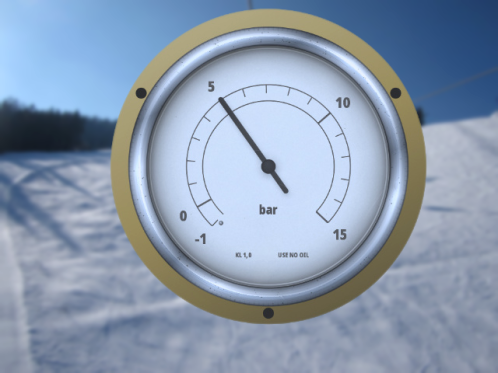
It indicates 5 bar
